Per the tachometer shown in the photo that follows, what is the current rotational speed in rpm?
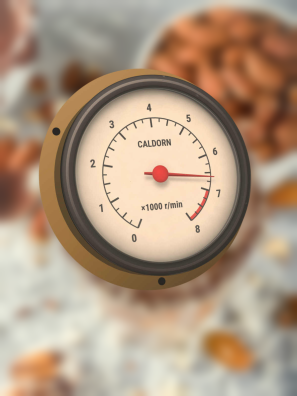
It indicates 6625 rpm
